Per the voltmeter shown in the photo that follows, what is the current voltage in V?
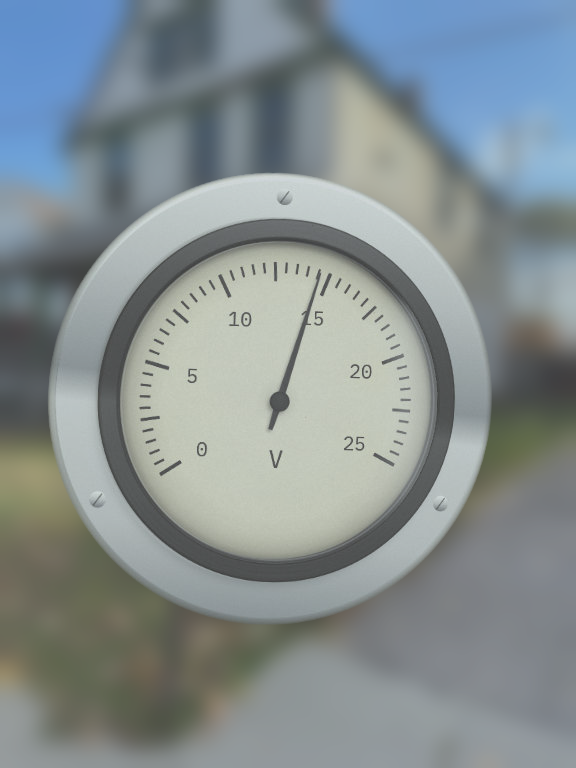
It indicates 14.5 V
